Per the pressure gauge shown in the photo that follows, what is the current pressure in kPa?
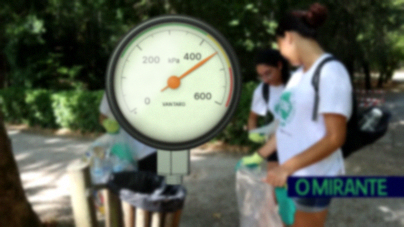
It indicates 450 kPa
